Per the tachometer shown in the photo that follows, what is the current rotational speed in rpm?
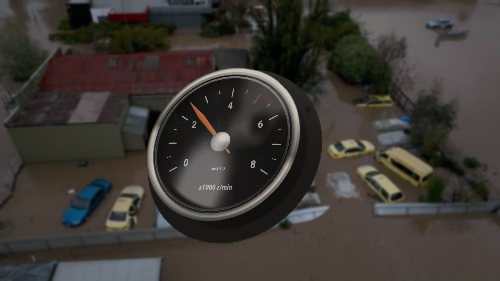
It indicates 2500 rpm
